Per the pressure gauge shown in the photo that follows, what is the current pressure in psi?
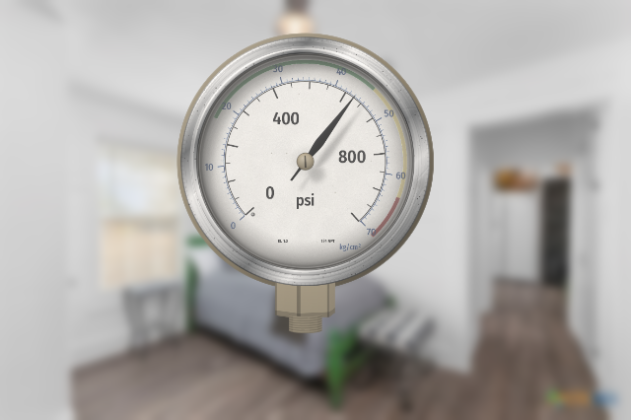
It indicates 625 psi
